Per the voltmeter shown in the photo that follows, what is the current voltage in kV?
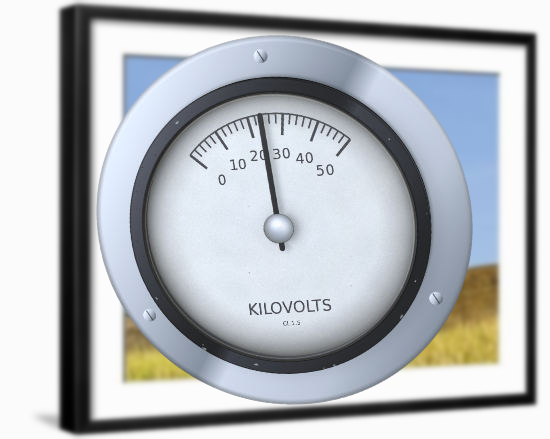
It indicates 24 kV
